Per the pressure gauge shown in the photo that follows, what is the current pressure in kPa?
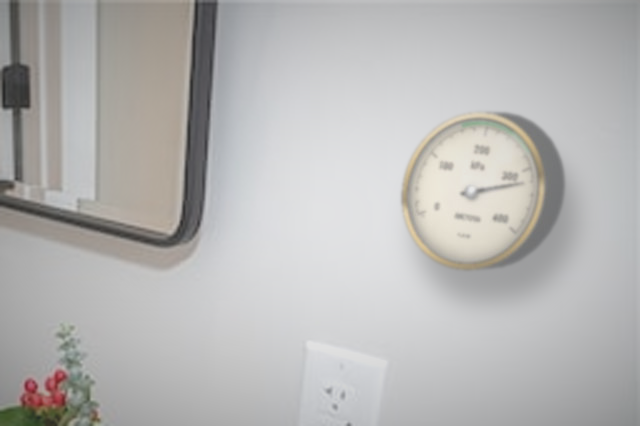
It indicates 320 kPa
